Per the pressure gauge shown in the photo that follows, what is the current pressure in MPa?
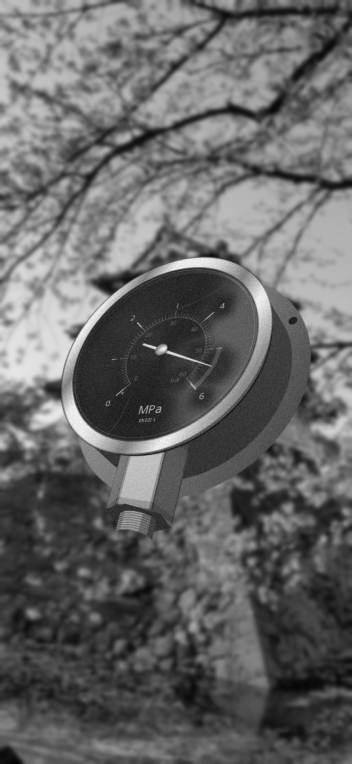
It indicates 5.5 MPa
